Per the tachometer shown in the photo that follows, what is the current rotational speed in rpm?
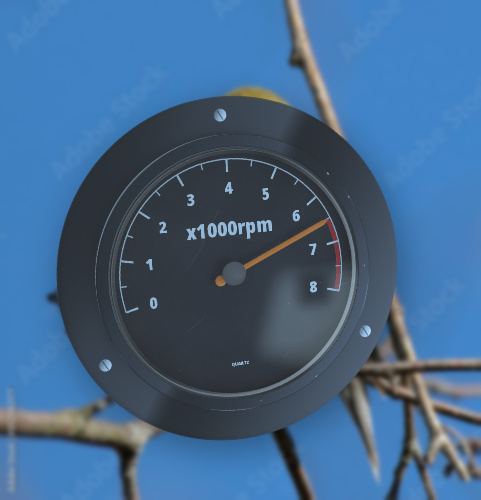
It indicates 6500 rpm
